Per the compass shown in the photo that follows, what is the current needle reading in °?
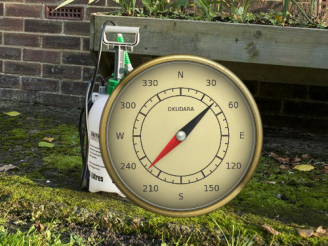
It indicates 225 °
